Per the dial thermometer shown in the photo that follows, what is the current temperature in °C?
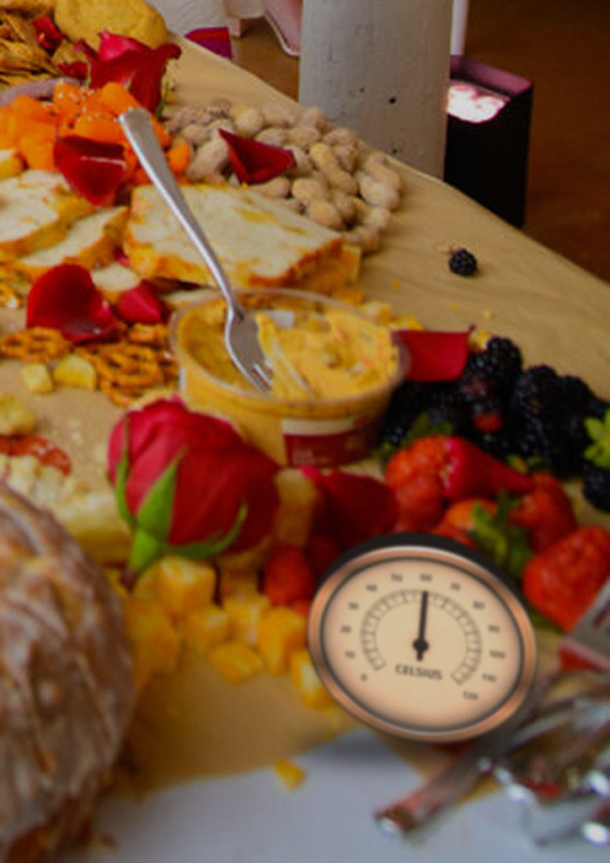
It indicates 60 °C
